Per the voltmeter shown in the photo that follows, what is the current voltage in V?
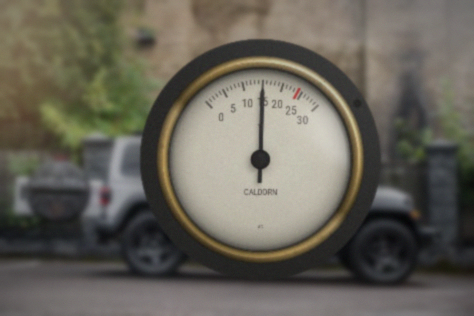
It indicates 15 V
